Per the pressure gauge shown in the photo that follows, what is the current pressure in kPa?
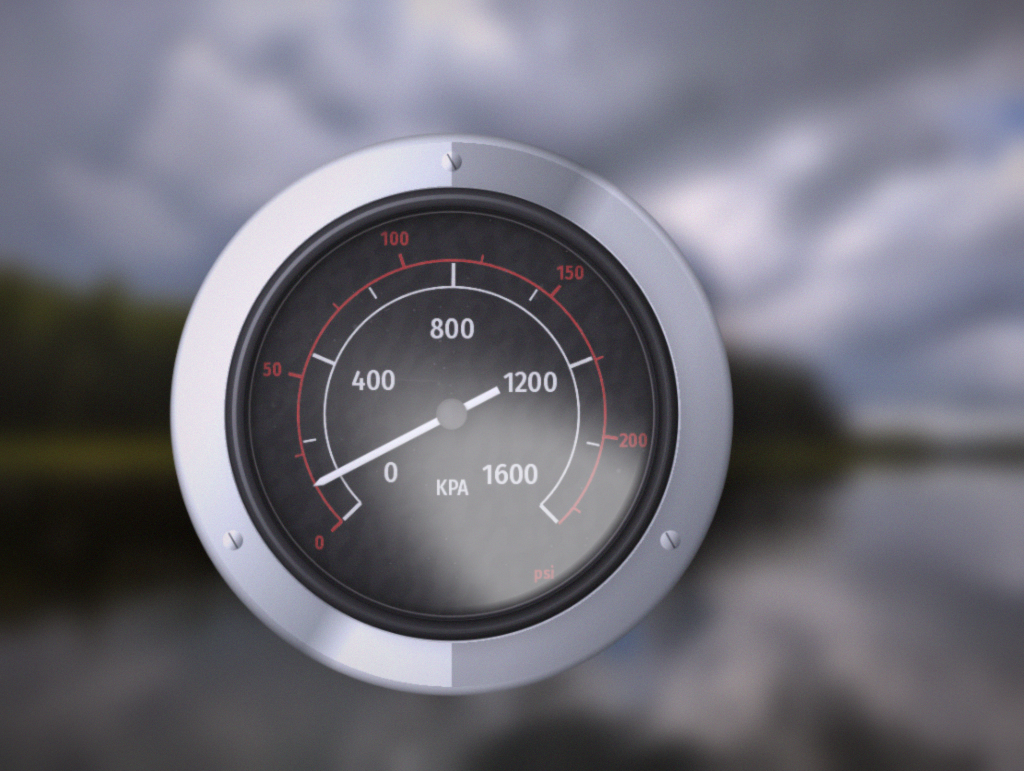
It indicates 100 kPa
